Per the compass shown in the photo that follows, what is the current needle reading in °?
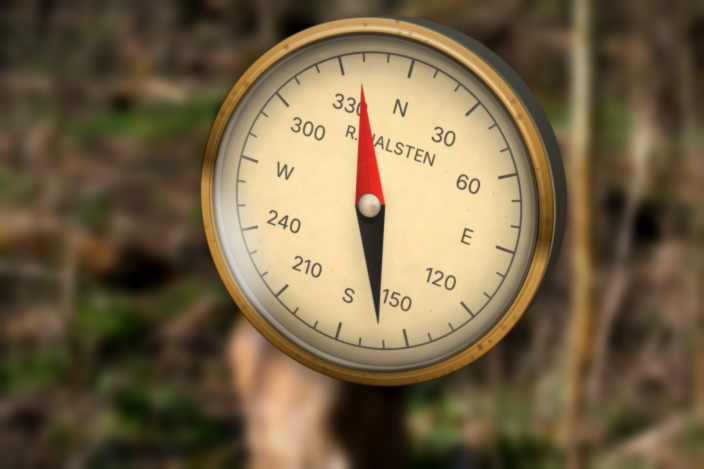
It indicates 340 °
